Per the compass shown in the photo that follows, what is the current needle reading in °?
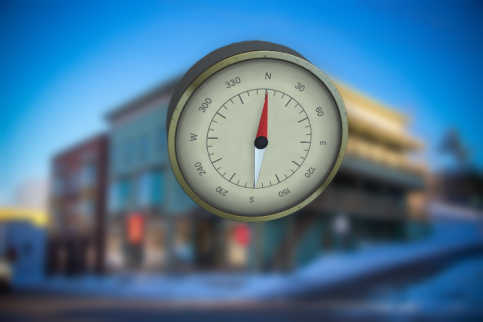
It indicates 0 °
